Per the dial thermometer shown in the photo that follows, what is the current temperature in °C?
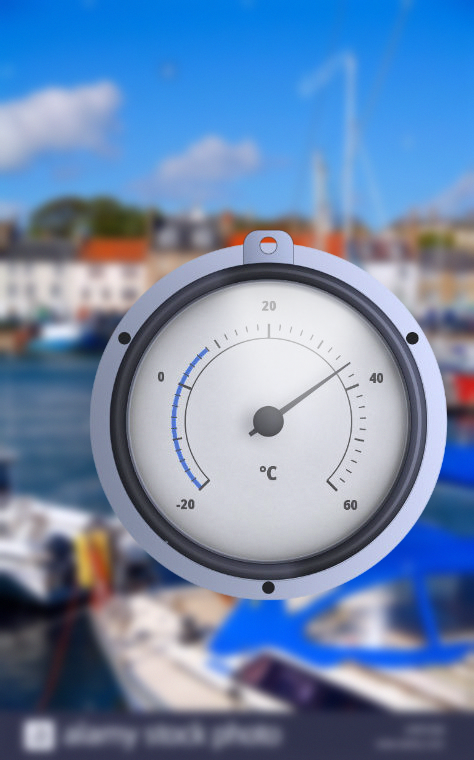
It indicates 36 °C
